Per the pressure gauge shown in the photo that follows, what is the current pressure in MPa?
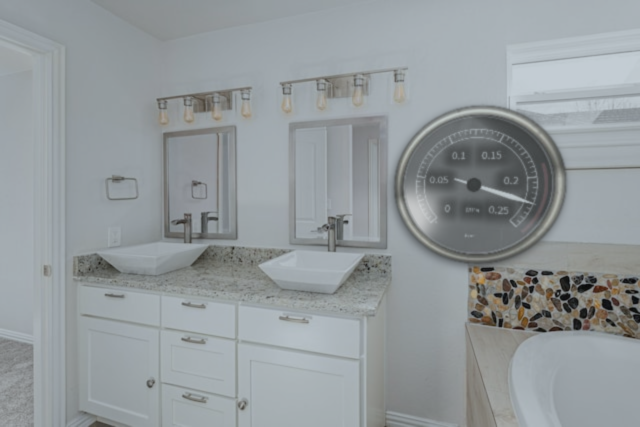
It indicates 0.225 MPa
